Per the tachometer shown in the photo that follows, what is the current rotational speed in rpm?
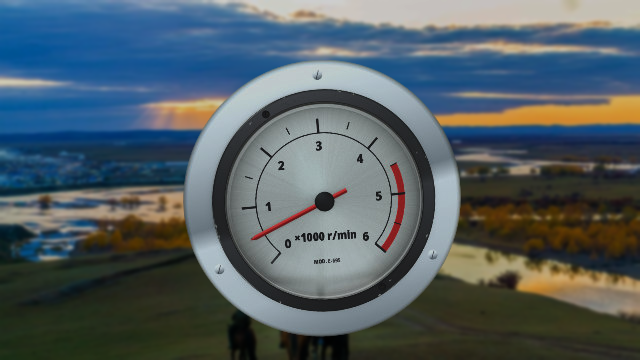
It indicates 500 rpm
